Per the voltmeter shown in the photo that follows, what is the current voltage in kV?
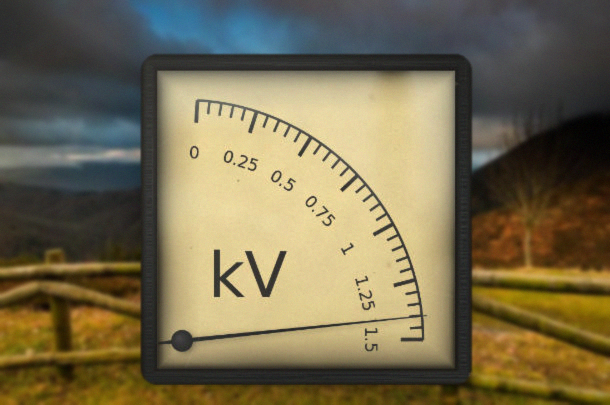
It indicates 1.4 kV
